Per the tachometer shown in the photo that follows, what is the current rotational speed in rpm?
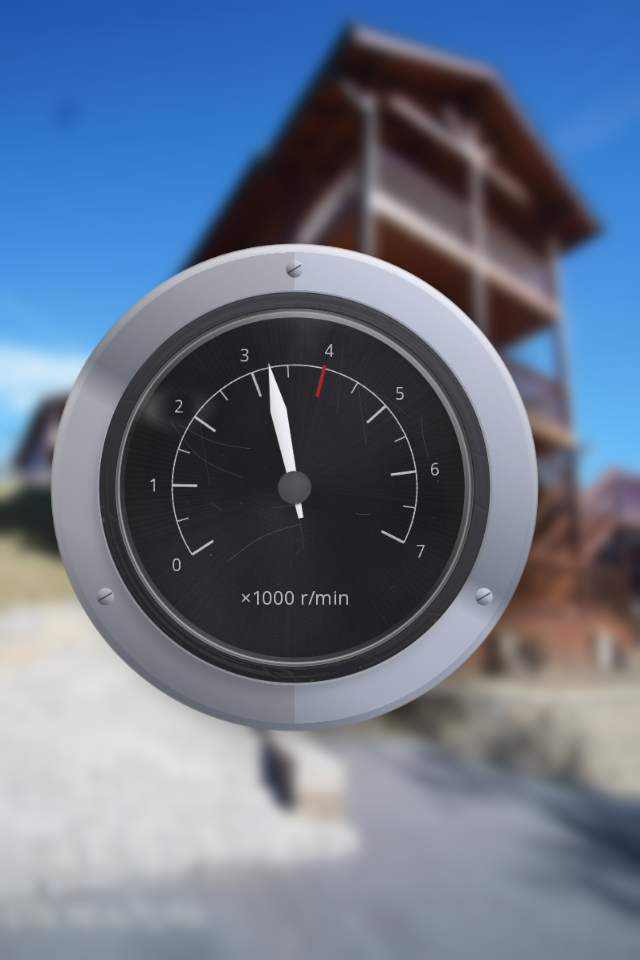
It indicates 3250 rpm
